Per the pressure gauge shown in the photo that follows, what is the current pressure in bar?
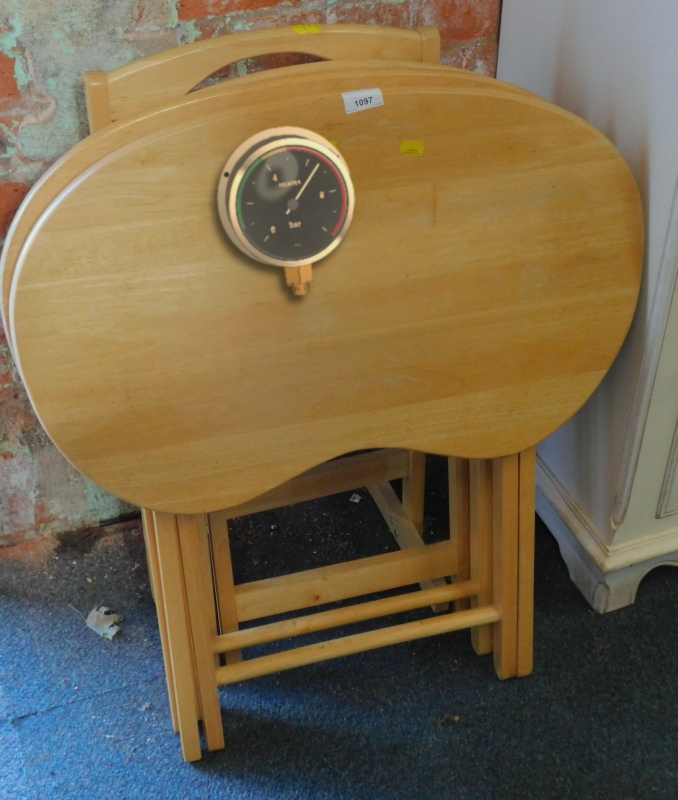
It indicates 6.5 bar
